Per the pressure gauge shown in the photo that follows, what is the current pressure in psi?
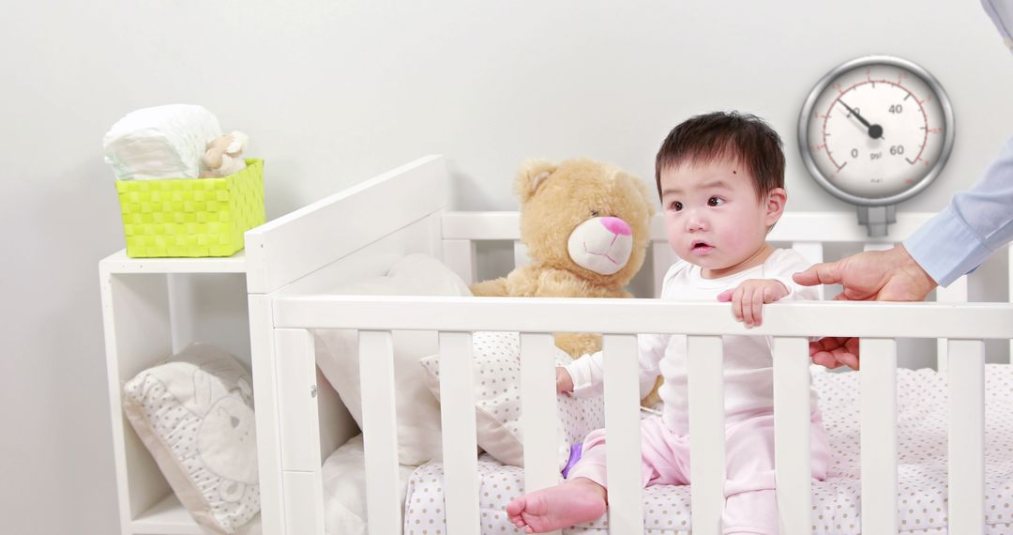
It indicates 20 psi
